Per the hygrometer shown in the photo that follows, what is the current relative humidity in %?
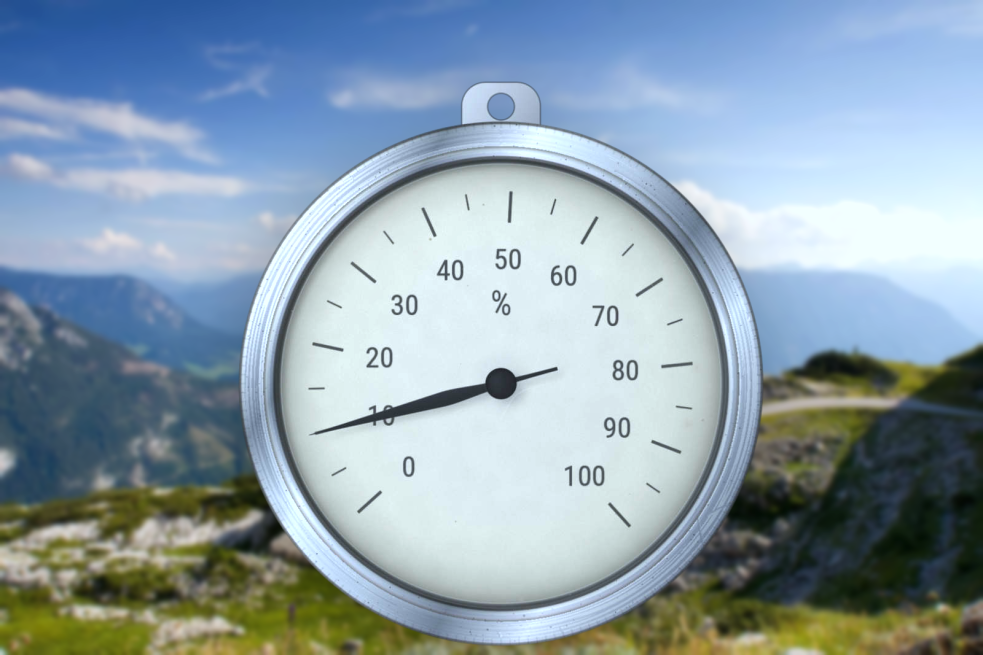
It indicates 10 %
